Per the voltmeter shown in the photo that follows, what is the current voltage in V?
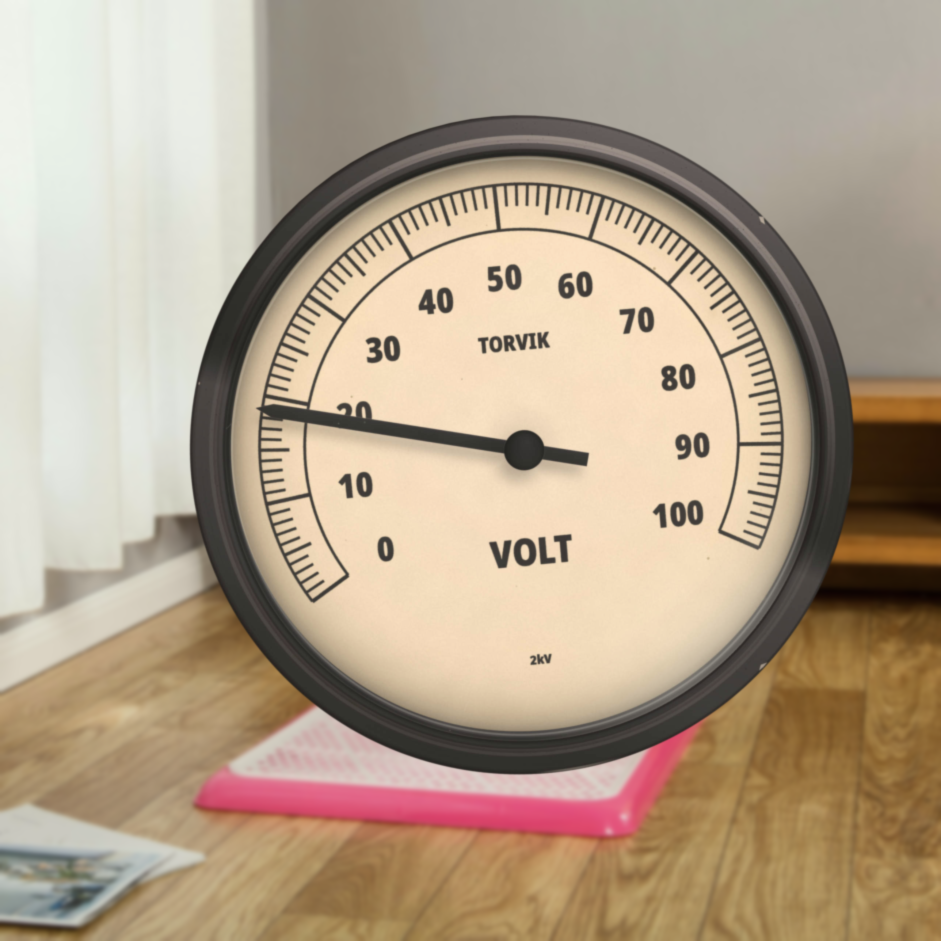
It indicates 19 V
